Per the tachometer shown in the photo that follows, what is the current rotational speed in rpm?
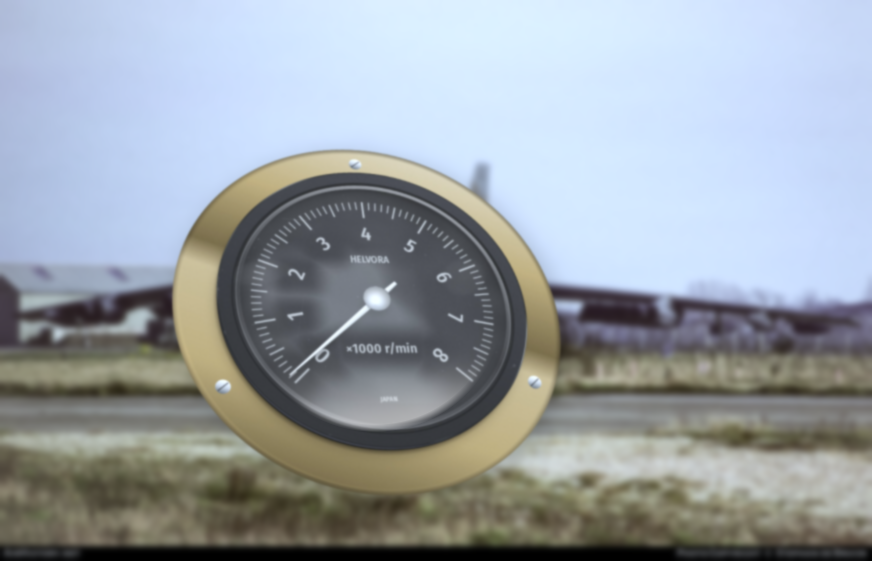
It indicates 100 rpm
